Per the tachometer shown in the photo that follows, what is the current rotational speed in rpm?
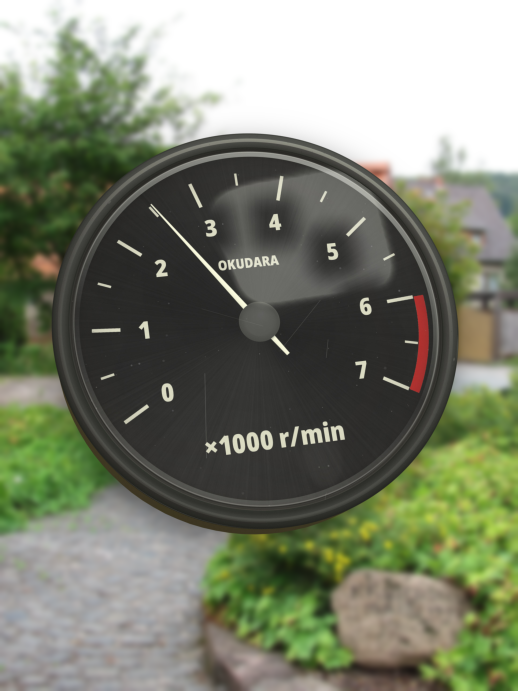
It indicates 2500 rpm
